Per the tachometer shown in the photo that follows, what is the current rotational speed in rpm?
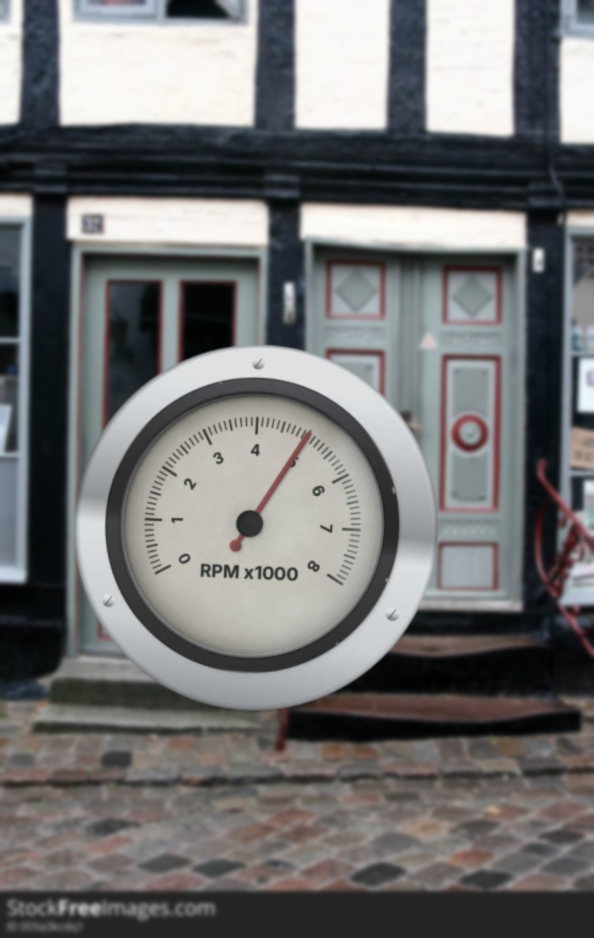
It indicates 5000 rpm
